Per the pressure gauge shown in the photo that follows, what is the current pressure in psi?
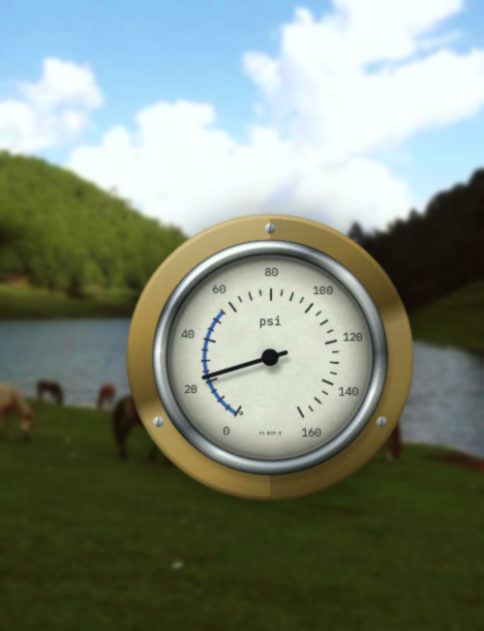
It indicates 22.5 psi
